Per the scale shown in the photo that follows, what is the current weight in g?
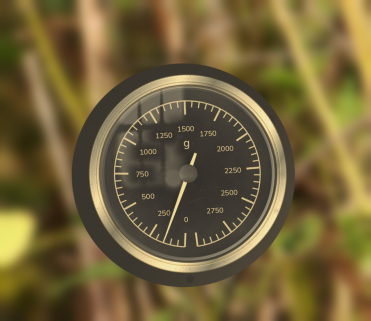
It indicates 150 g
